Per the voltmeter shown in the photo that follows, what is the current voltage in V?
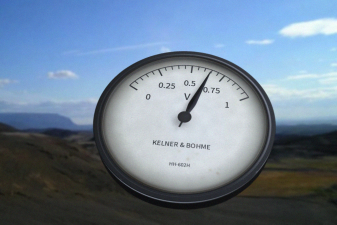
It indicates 0.65 V
